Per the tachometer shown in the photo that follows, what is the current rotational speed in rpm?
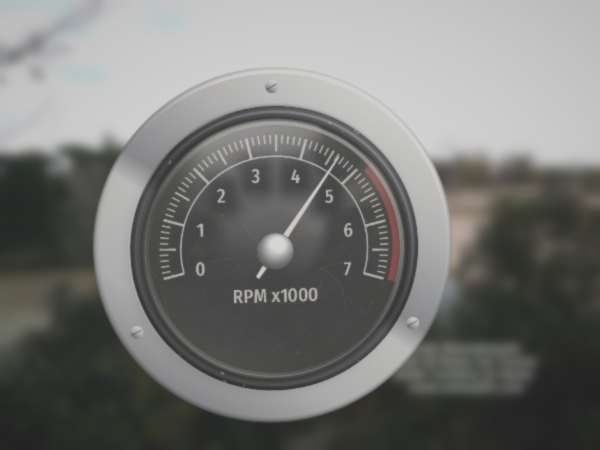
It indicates 4600 rpm
